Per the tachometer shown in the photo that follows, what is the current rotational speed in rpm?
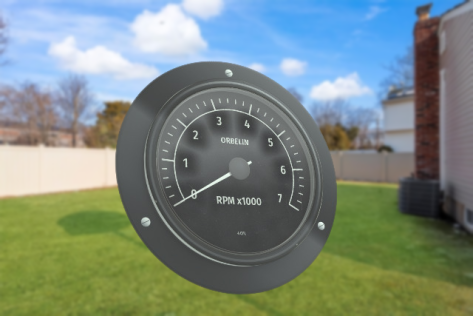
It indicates 0 rpm
